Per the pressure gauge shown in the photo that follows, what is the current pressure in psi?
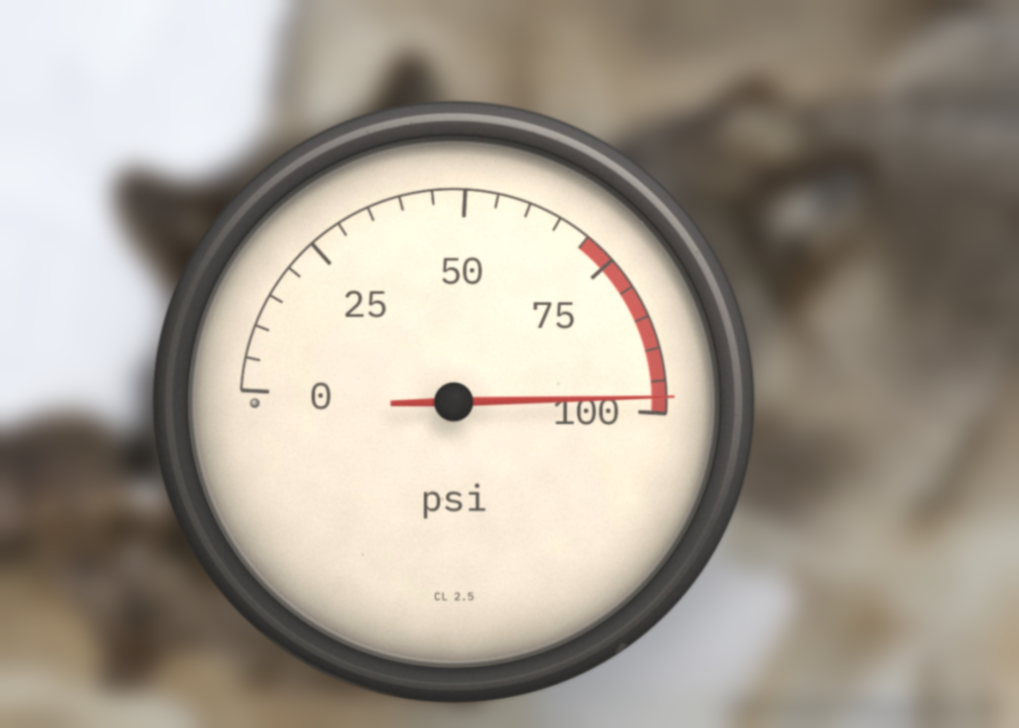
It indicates 97.5 psi
